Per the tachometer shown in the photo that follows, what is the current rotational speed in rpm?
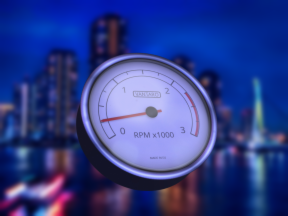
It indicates 250 rpm
